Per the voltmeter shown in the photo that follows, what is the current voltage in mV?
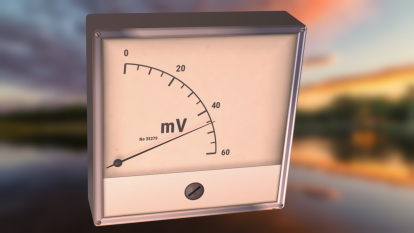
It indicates 45 mV
